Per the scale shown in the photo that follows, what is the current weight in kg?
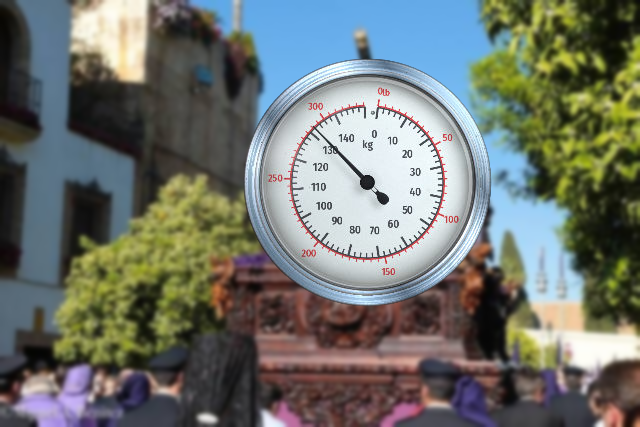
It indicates 132 kg
